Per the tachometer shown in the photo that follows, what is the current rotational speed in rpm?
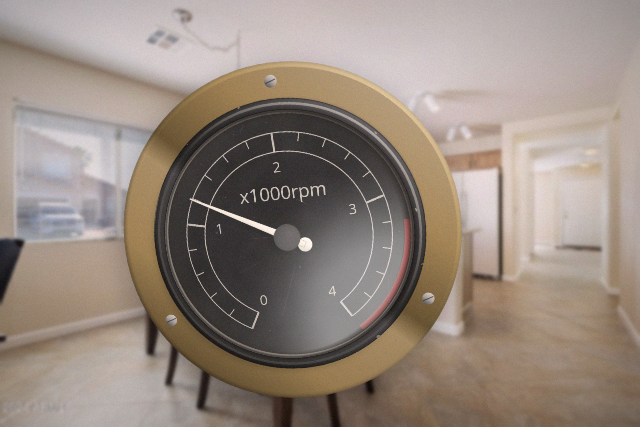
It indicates 1200 rpm
